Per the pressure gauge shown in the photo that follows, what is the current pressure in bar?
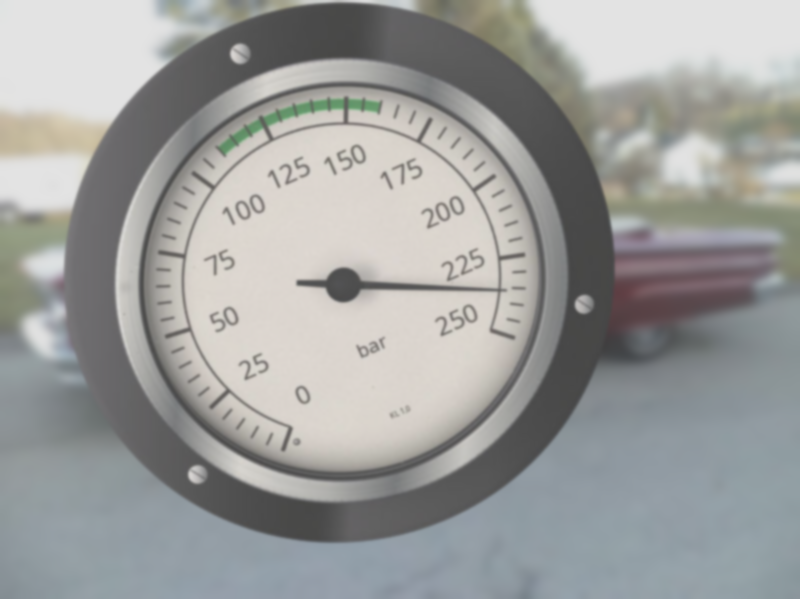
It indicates 235 bar
